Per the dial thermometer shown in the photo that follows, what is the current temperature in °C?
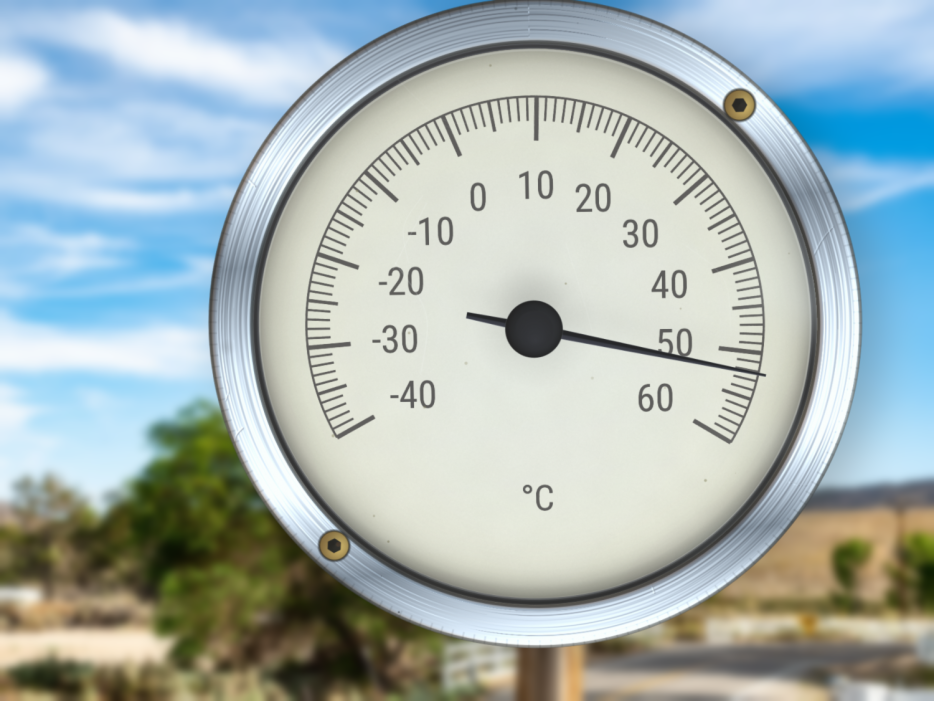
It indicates 52 °C
